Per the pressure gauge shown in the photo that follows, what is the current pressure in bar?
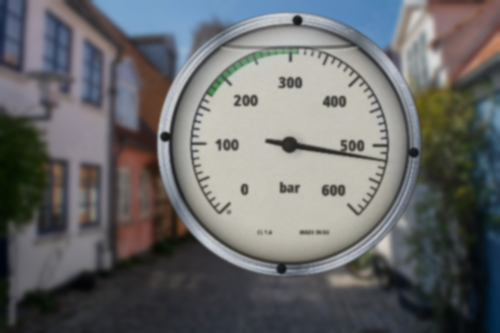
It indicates 520 bar
